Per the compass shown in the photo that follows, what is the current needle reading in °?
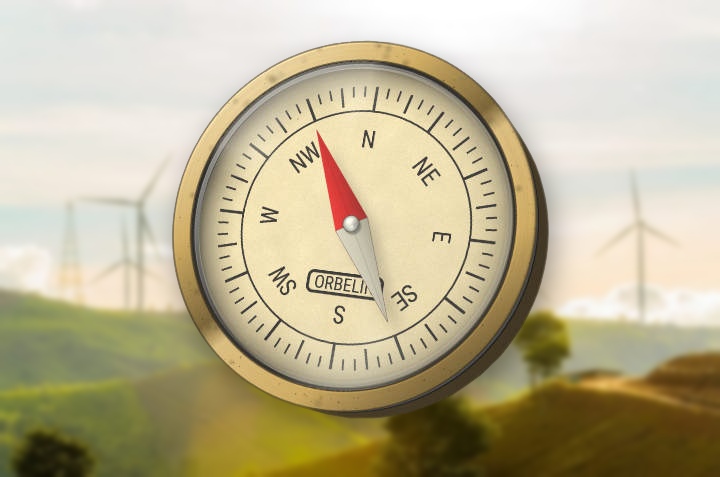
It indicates 330 °
